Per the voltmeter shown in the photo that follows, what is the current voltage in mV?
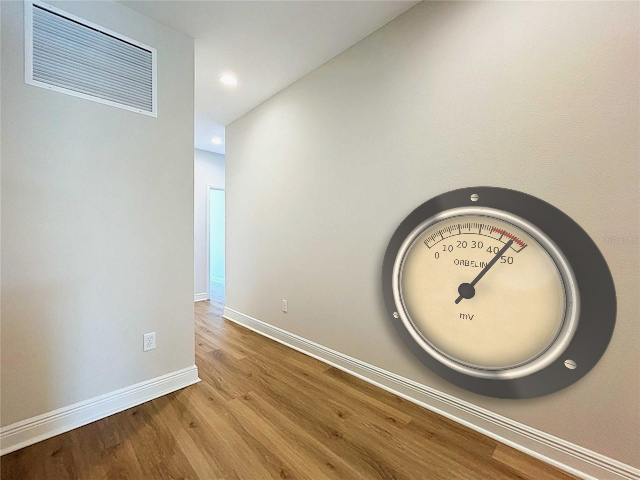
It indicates 45 mV
